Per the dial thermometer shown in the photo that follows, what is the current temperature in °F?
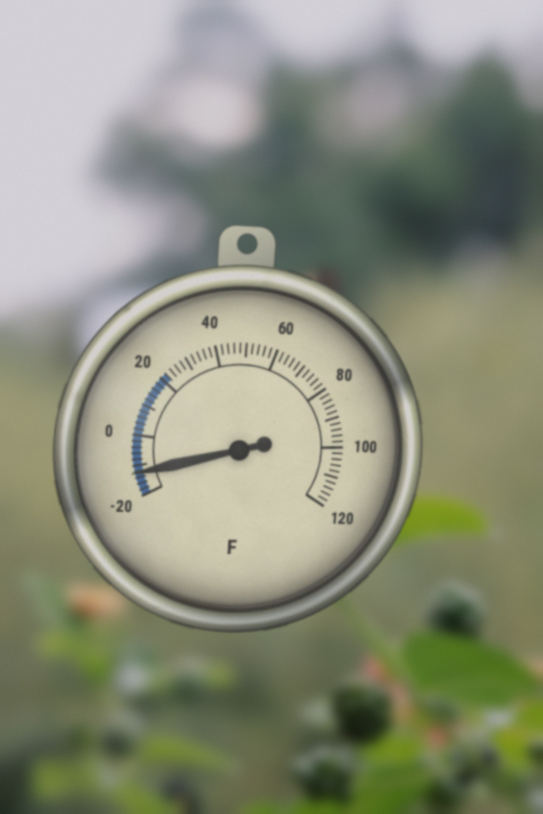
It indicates -12 °F
